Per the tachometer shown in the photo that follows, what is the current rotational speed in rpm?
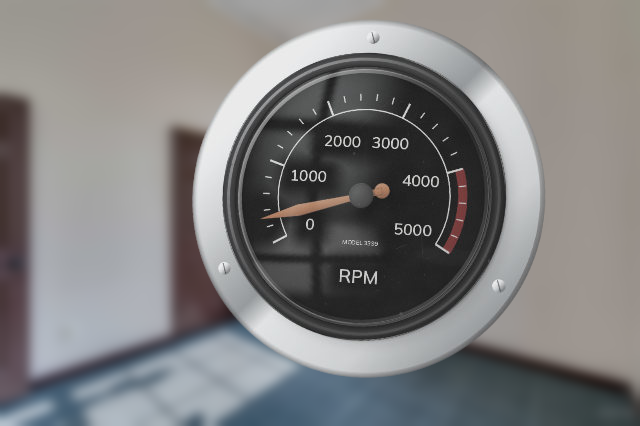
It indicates 300 rpm
